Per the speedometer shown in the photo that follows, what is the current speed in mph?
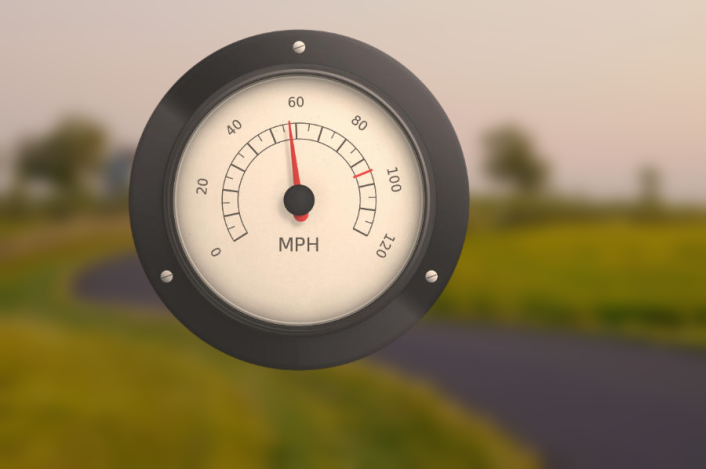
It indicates 57.5 mph
